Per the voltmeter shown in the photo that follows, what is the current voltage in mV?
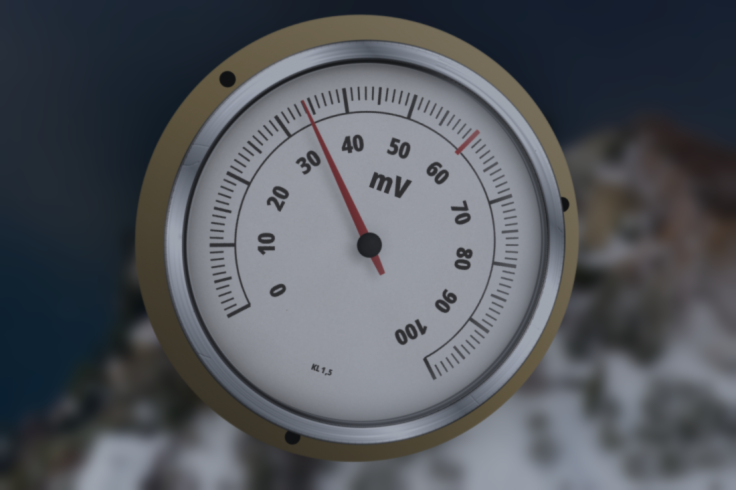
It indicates 34 mV
